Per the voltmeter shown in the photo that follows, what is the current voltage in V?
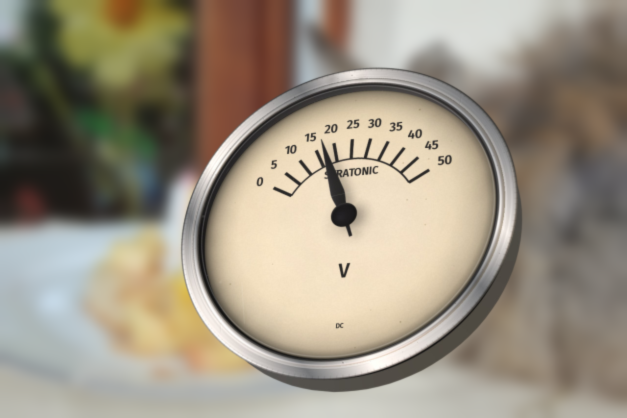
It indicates 17.5 V
